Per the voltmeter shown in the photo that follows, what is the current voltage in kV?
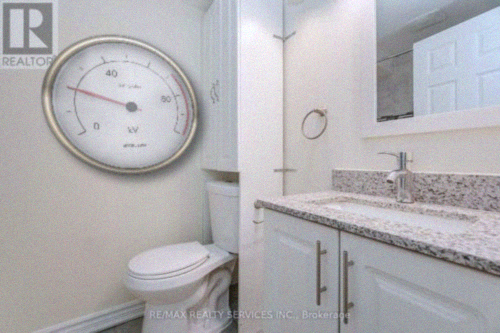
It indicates 20 kV
